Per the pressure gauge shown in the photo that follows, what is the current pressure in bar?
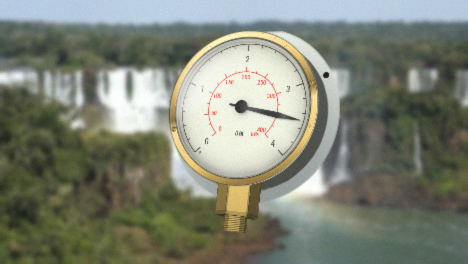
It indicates 3.5 bar
